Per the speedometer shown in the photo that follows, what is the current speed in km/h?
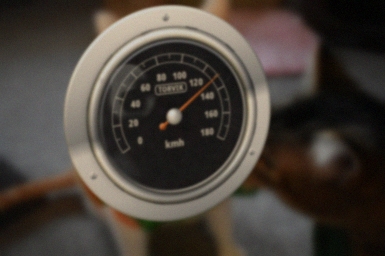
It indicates 130 km/h
